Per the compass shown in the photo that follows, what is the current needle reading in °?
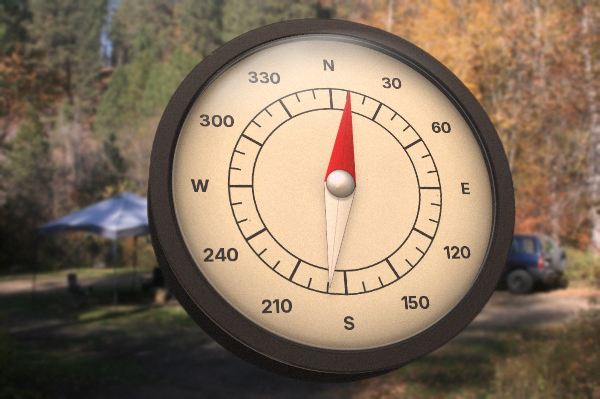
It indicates 10 °
